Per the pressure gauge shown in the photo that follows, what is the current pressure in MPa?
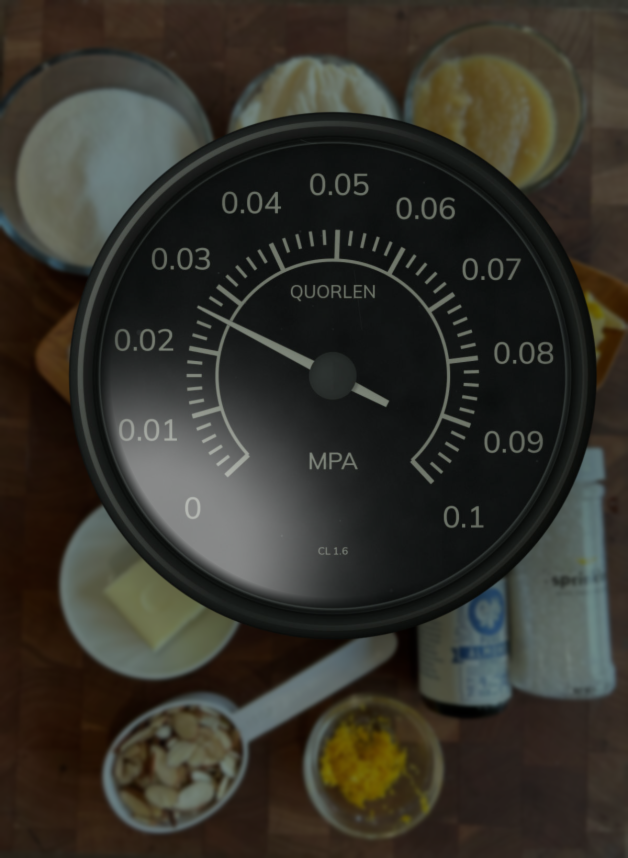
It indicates 0.026 MPa
